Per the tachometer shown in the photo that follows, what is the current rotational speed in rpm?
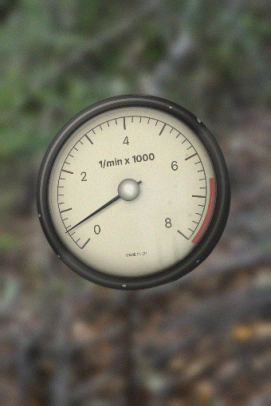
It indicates 500 rpm
